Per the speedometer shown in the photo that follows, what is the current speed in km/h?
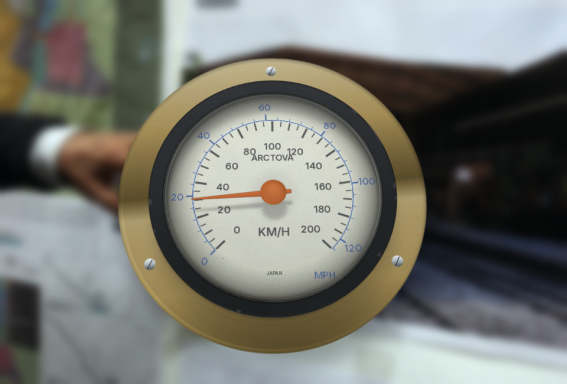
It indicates 30 km/h
